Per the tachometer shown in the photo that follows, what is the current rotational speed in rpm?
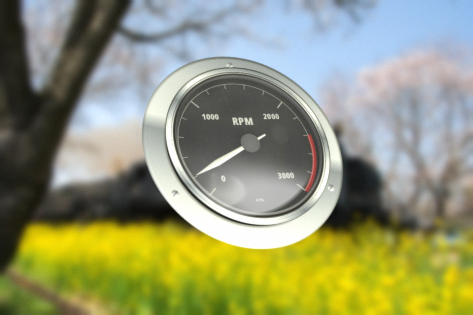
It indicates 200 rpm
